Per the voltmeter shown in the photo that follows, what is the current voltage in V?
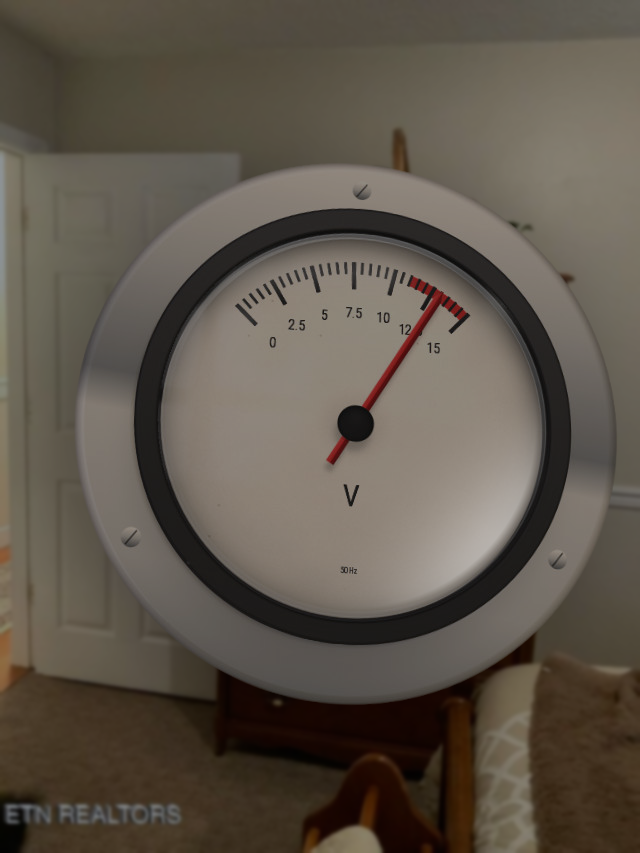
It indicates 13 V
